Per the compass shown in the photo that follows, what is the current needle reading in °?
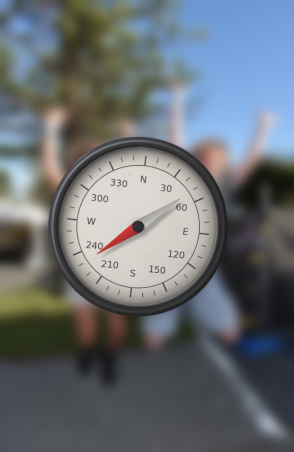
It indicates 230 °
